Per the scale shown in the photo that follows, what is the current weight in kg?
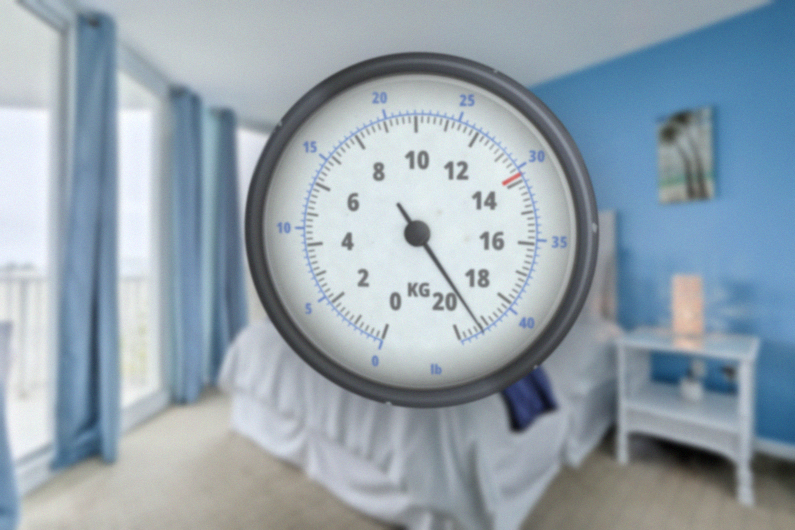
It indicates 19.2 kg
